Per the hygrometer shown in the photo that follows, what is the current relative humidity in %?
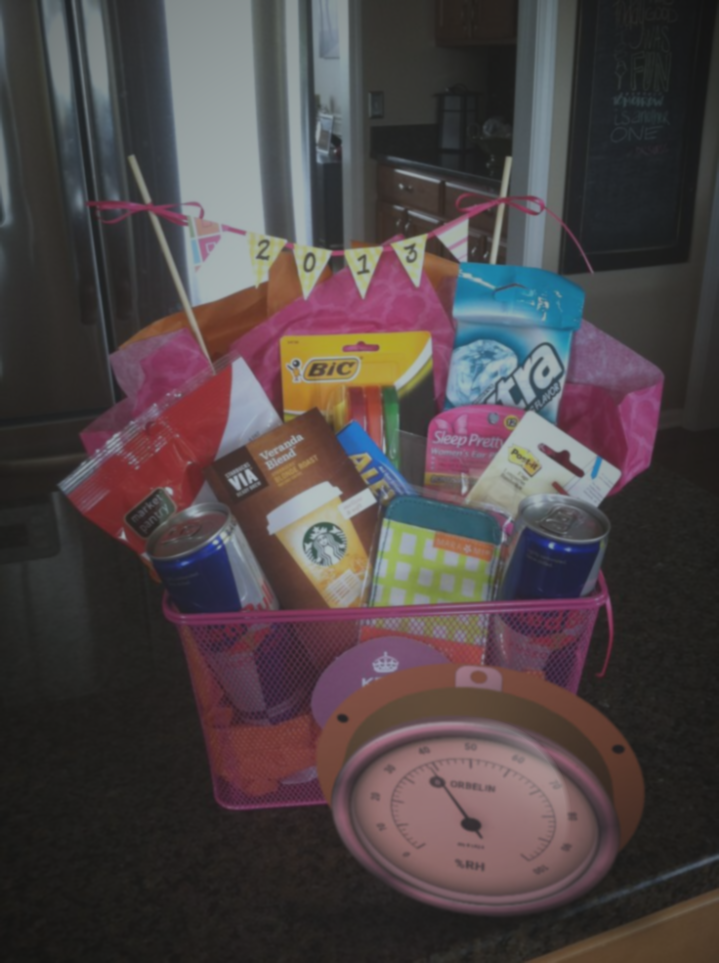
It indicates 40 %
